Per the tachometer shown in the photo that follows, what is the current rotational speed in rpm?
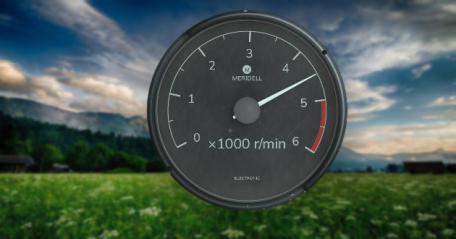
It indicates 4500 rpm
